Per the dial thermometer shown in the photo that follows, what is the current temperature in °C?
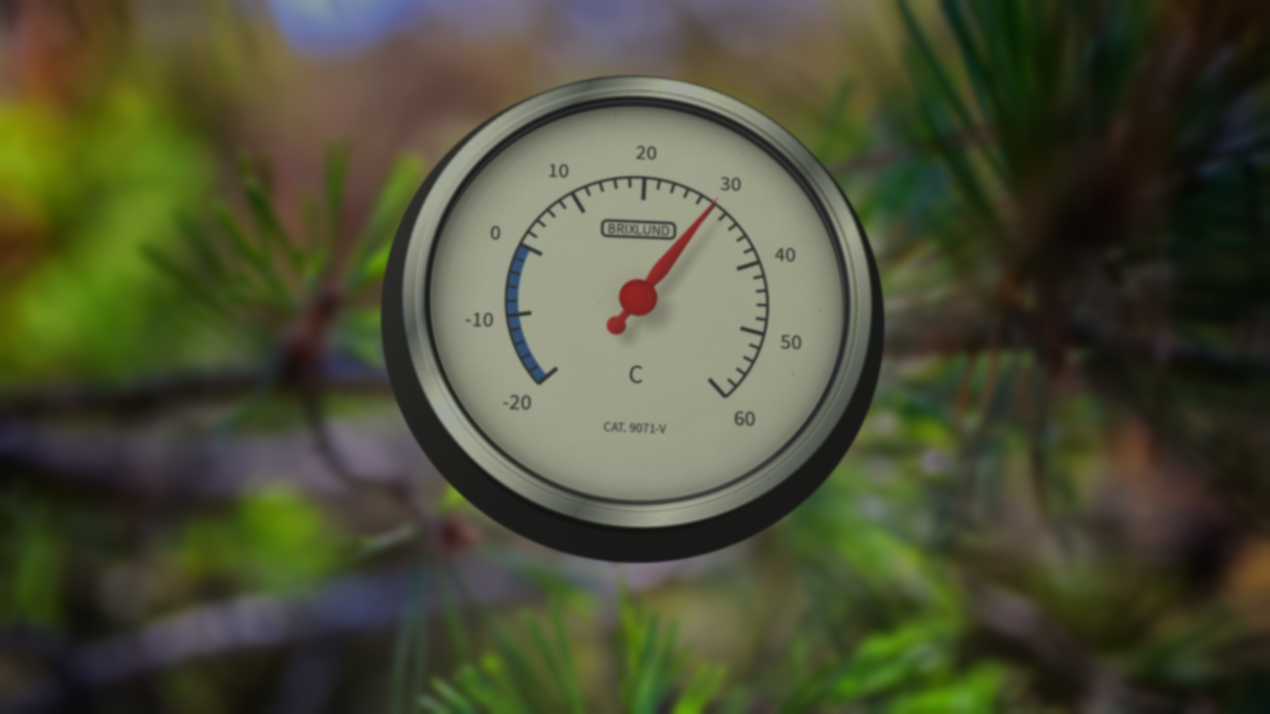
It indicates 30 °C
